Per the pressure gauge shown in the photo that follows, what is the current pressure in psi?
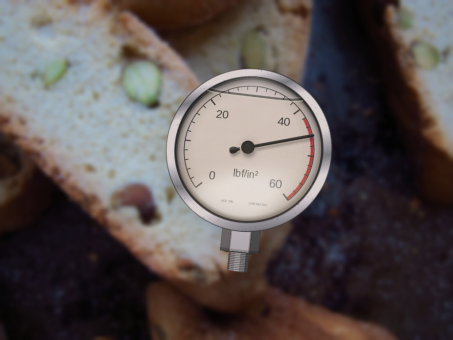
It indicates 46 psi
